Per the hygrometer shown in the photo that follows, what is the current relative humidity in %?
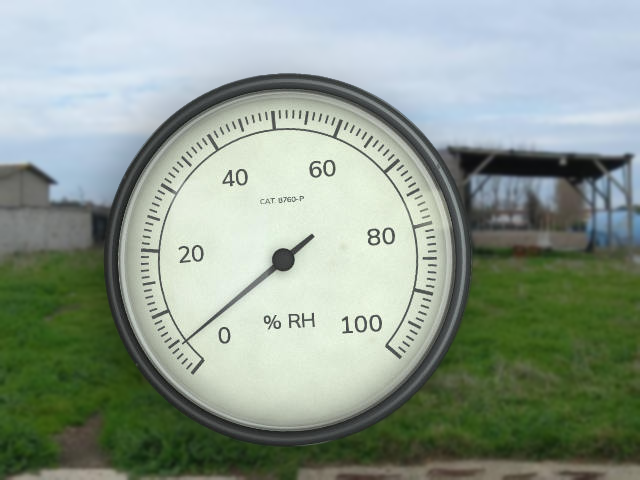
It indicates 4 %
